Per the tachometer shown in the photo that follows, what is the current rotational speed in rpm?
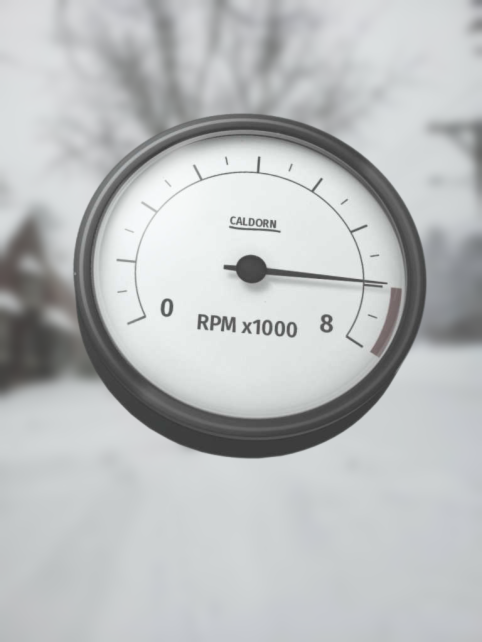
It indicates 7000 rpm
